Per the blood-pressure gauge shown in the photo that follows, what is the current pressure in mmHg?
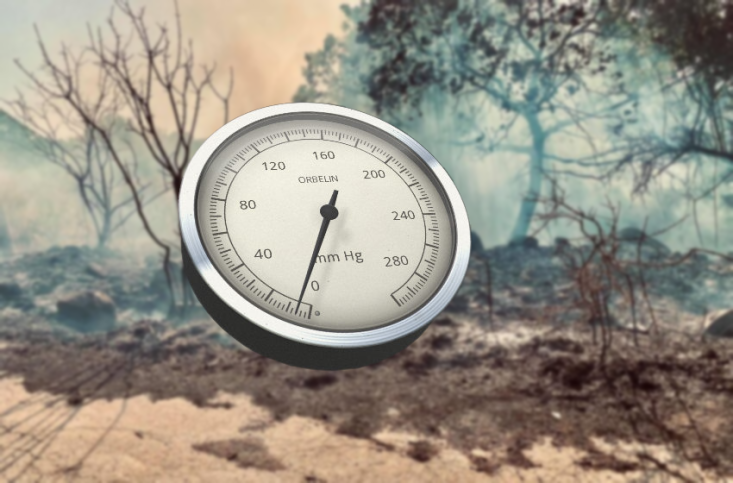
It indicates 6 mmHg
